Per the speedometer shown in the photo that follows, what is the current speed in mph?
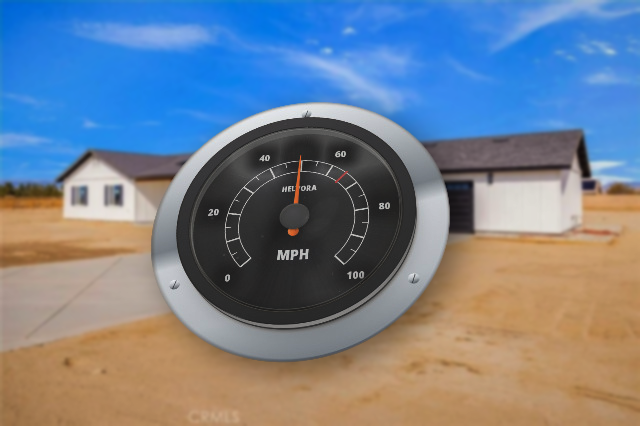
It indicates 50 mph
